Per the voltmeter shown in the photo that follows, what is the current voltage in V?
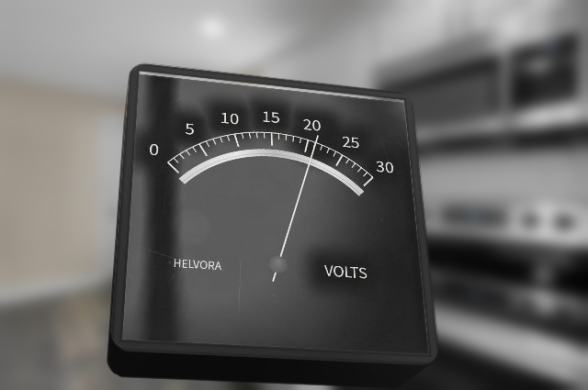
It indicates 21 V
